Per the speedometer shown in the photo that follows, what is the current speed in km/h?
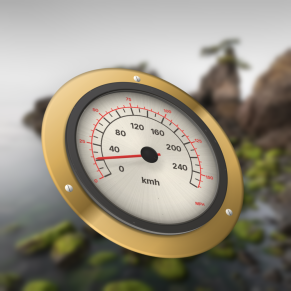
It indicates 20 km/h
